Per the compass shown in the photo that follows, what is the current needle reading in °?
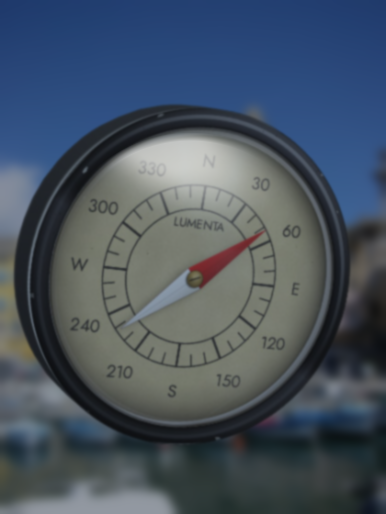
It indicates 50 °
